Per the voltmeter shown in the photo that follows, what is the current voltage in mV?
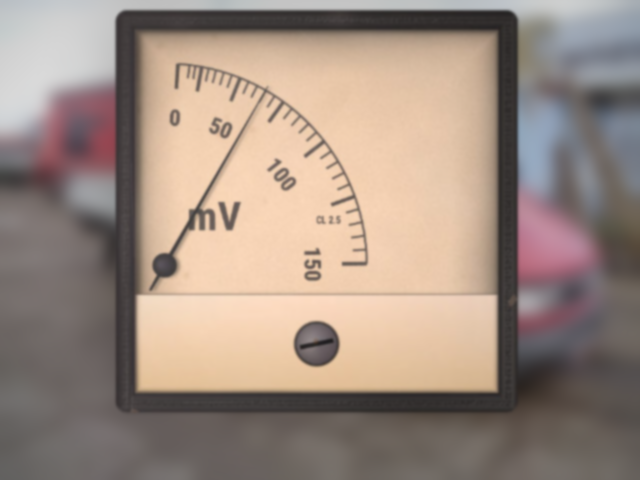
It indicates 65 mV
